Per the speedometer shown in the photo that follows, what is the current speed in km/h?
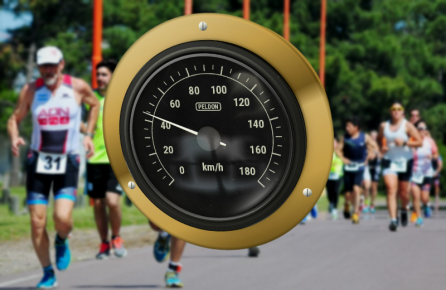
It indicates 45 km/h
